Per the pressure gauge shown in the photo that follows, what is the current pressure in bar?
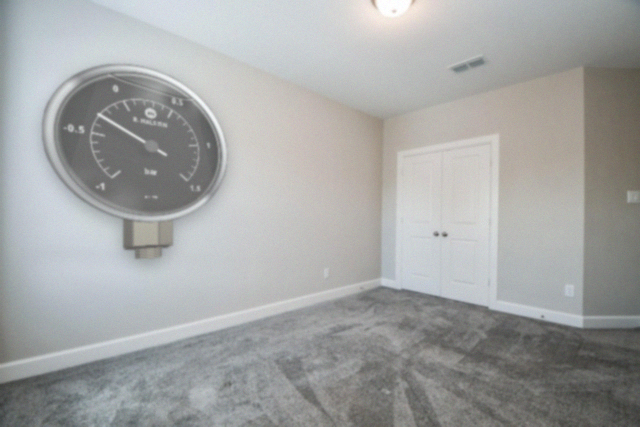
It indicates -0.3 bar
